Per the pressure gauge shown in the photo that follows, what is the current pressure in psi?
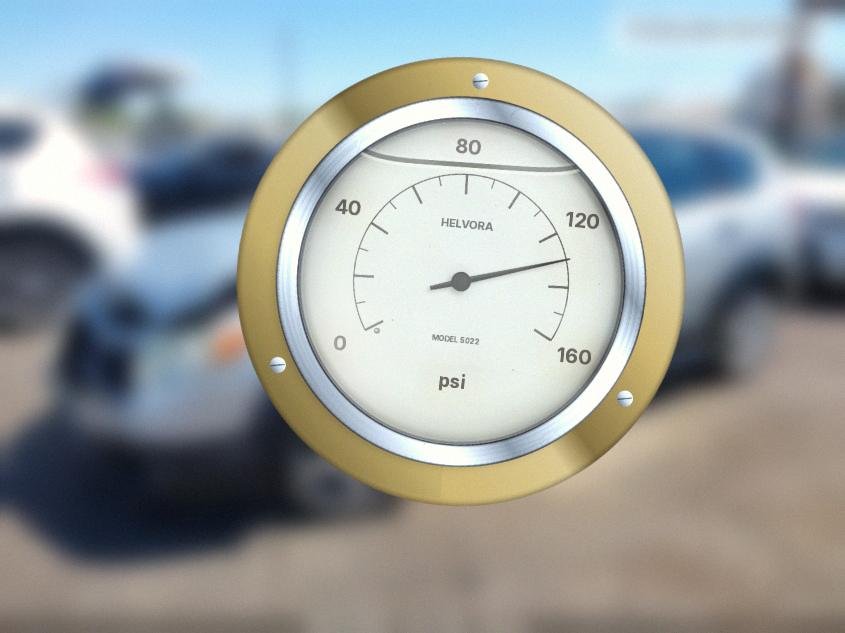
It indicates 130 psi
